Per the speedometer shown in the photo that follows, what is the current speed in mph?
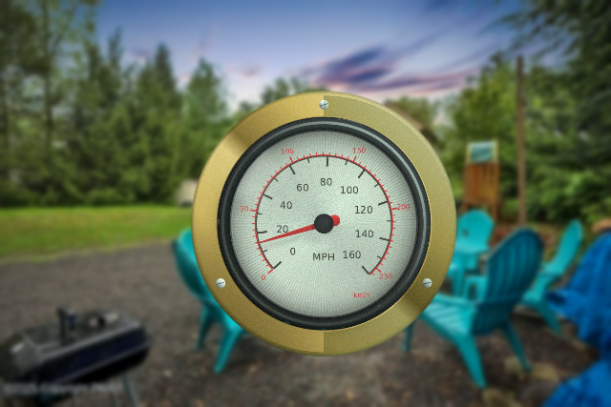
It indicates 15 mph
